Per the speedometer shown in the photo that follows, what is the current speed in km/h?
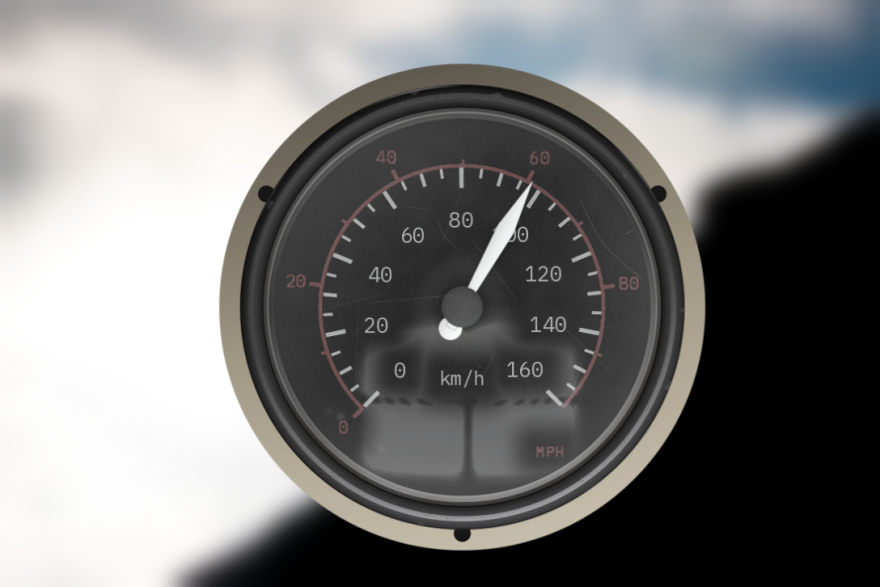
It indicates 97.5 km/h
